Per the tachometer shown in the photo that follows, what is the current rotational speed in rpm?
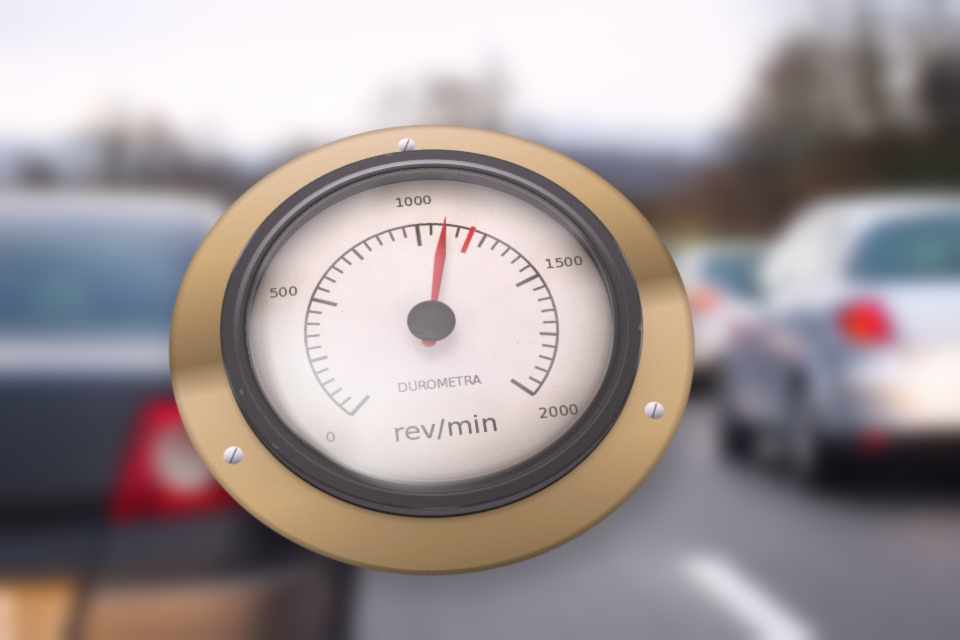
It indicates 1100 rpm
